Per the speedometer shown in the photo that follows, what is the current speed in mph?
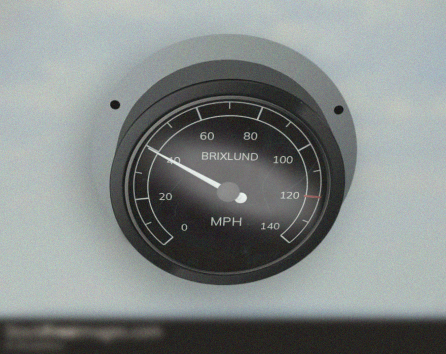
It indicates 40 mph
